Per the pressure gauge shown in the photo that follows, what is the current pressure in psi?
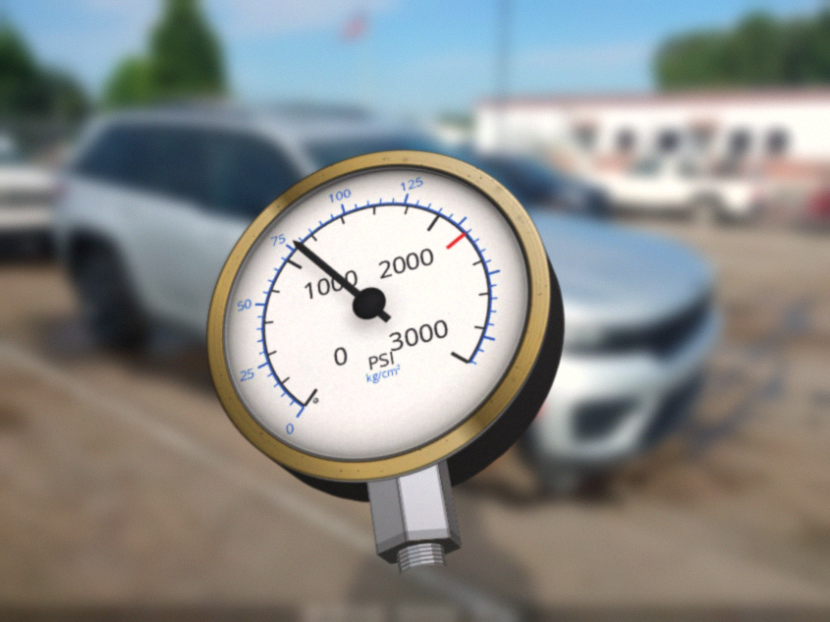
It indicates 1100 psi
